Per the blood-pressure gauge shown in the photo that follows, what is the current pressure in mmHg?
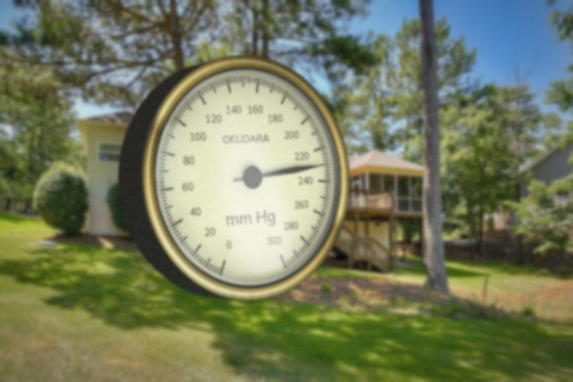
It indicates 230 mmHg
